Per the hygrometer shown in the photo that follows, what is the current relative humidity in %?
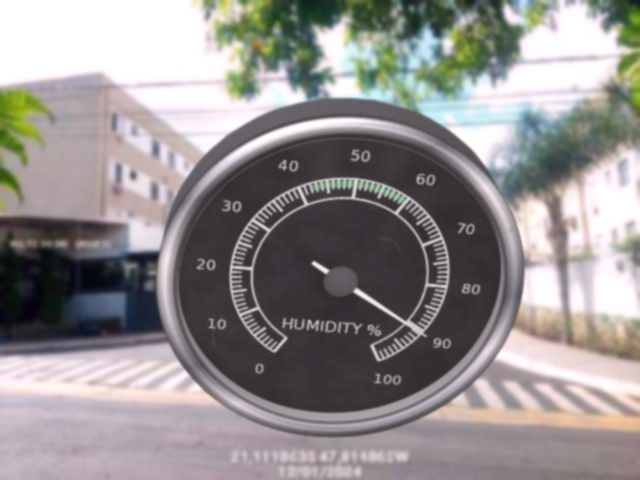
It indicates 90 %
